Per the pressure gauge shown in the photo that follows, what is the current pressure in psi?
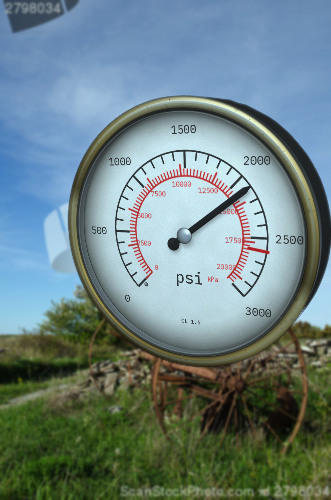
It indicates 2100 psi
